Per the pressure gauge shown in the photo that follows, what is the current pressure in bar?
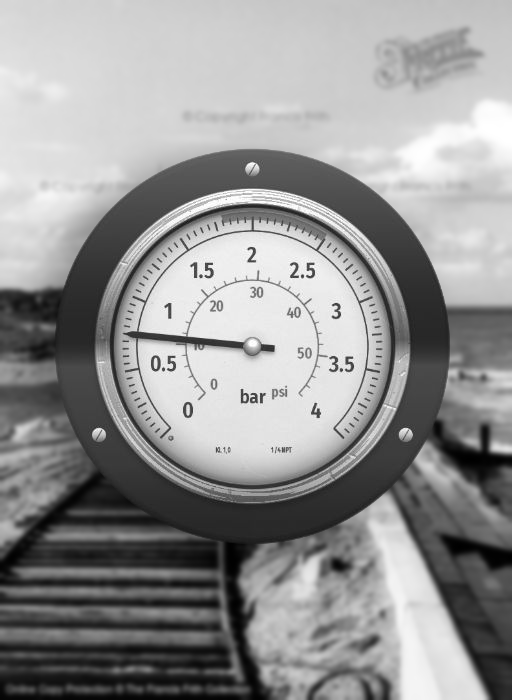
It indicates 0.75 bar
